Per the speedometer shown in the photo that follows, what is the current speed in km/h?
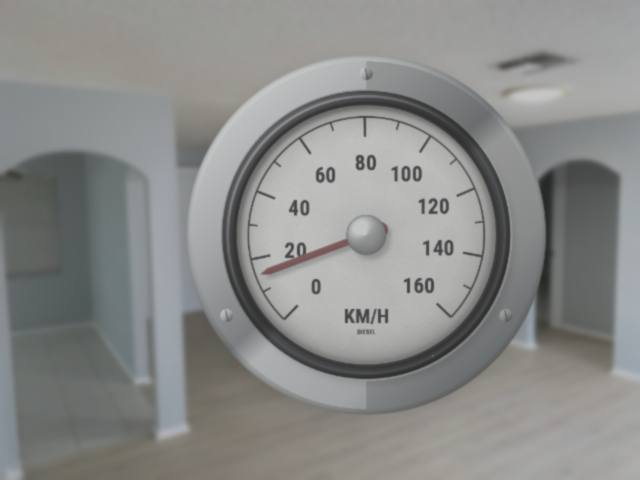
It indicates 15 km/h
